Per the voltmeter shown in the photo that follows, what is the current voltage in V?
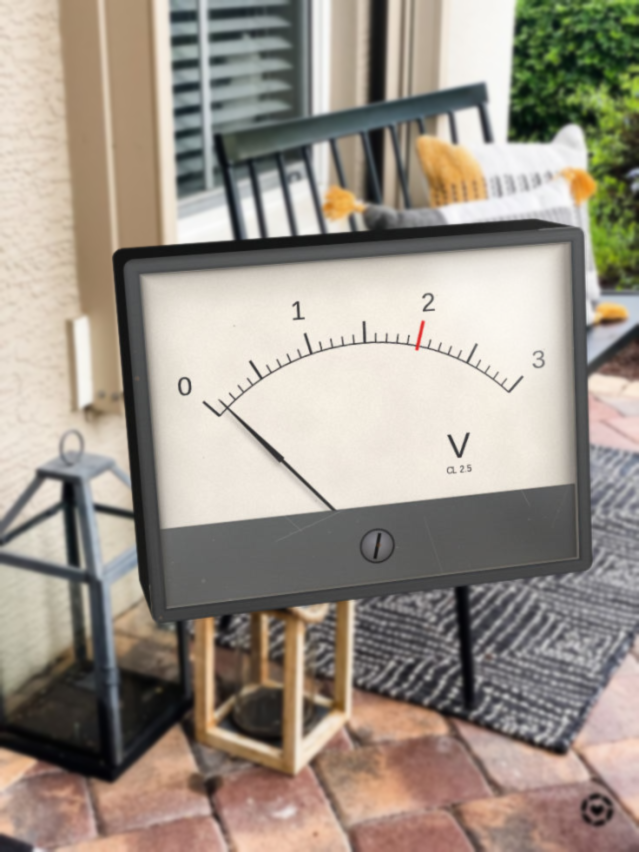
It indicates 0.1 V
